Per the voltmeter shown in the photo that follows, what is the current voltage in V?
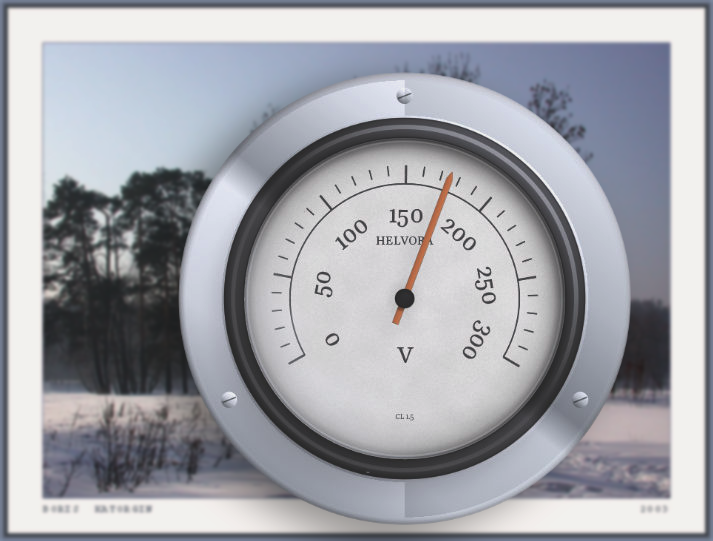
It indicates 175 V
